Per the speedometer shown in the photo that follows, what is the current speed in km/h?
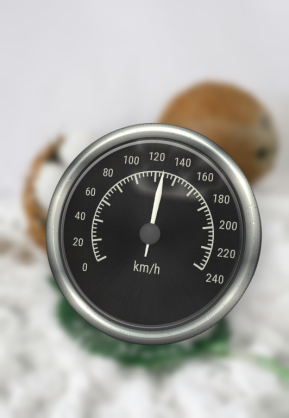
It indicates 128 km/h
